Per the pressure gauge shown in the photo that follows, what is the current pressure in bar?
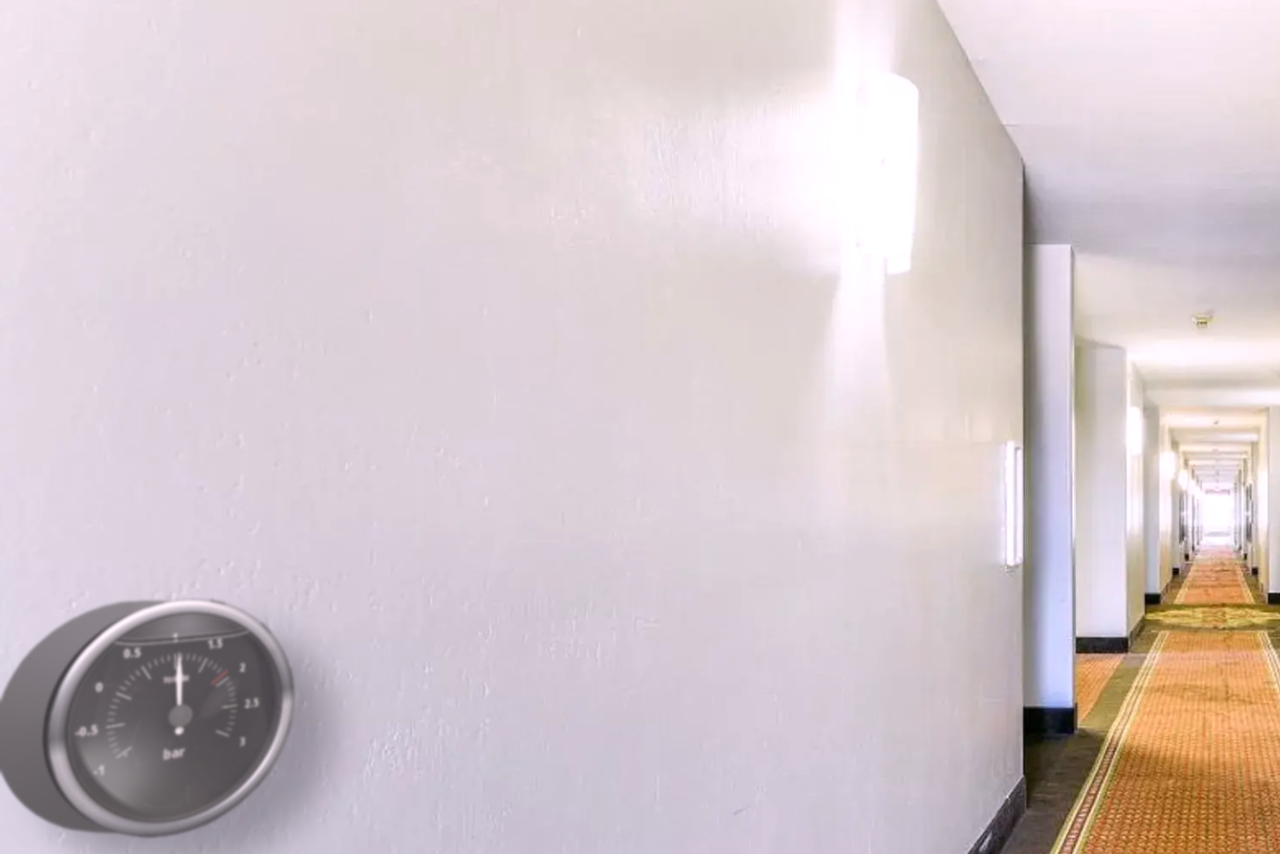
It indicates 1 bar
